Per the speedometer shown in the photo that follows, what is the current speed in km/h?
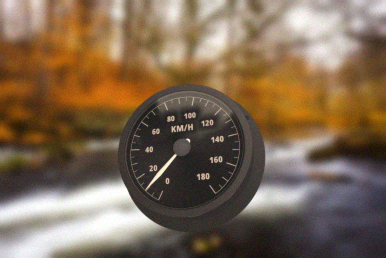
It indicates 10 km/h
